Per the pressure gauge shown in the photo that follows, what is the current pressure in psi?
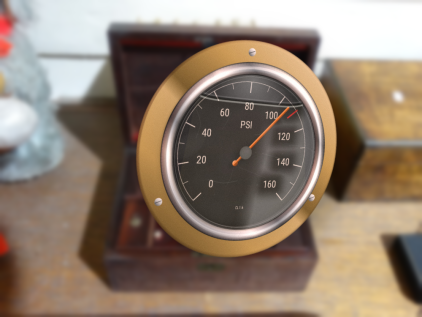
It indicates 105 psi
